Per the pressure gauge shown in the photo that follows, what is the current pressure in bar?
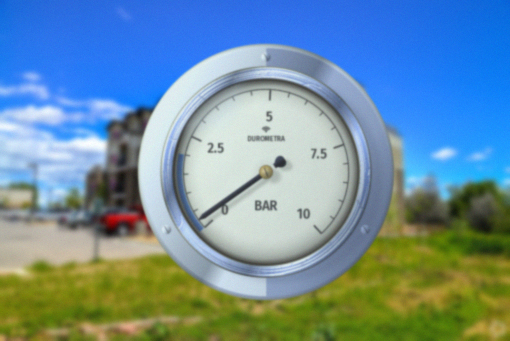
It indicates 0.25 bar
